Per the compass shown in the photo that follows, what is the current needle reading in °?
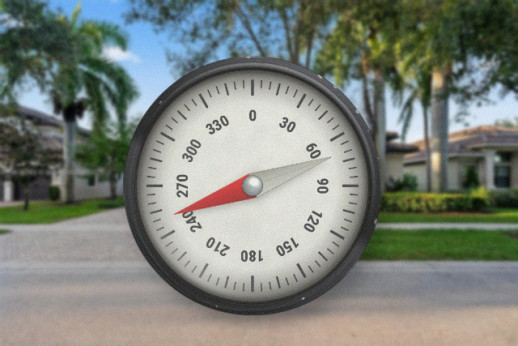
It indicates 250 °
